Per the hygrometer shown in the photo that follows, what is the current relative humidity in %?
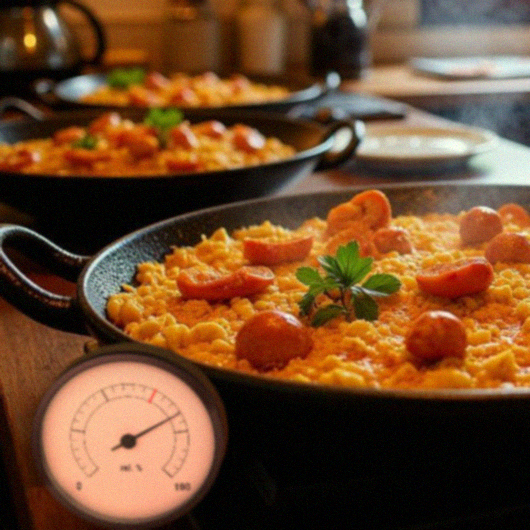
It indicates 72 %
